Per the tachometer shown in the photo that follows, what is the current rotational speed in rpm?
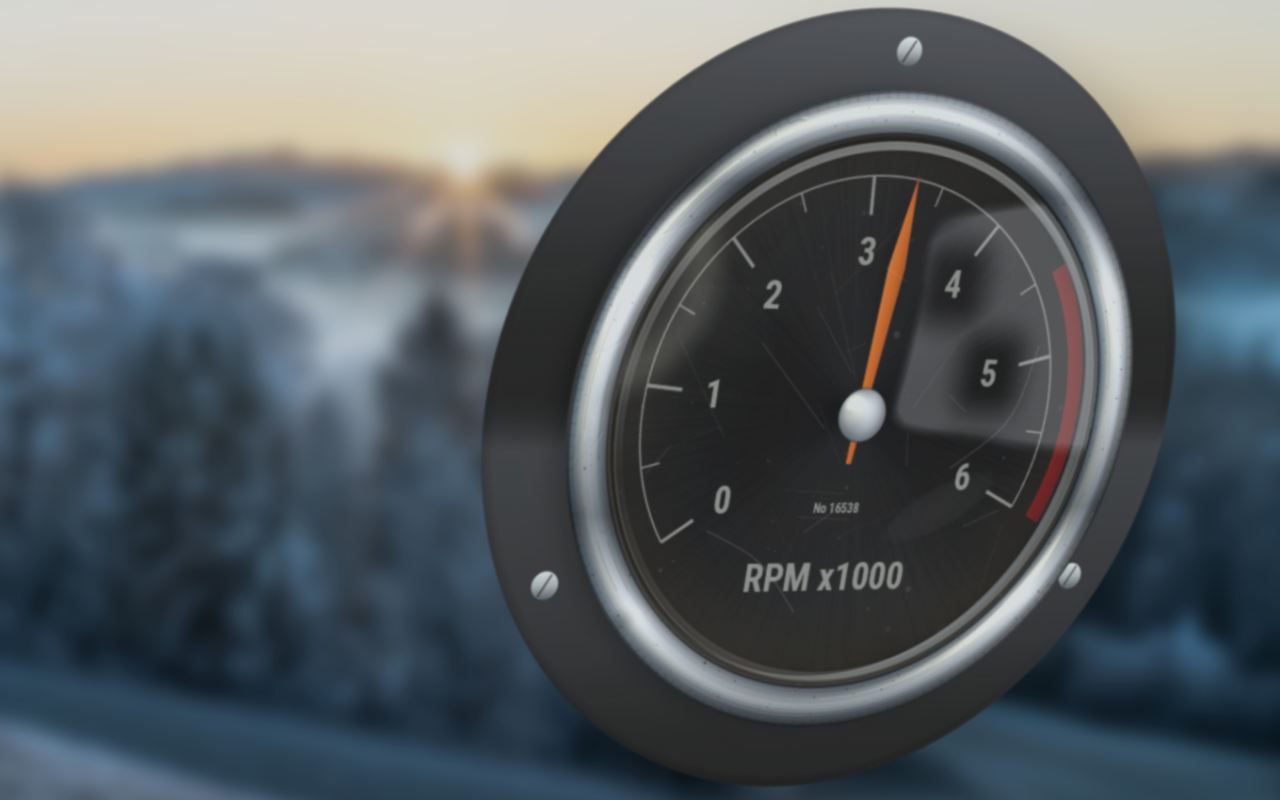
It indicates 3250 rpm
